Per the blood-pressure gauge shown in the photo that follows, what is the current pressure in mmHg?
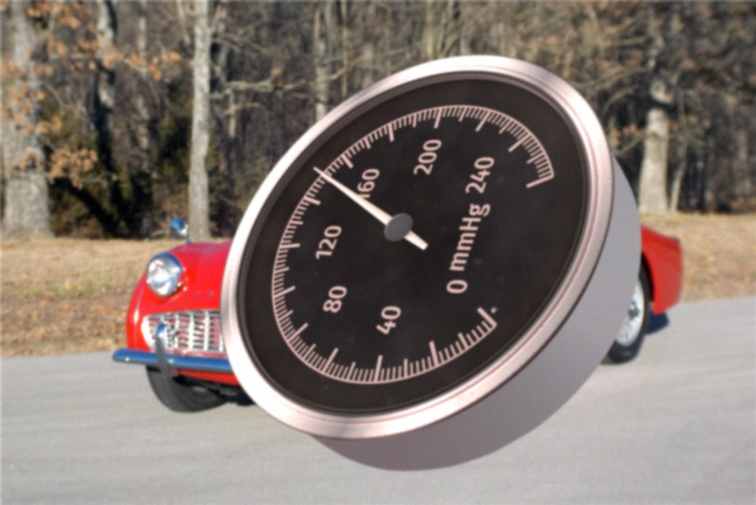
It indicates 150 mmHg
